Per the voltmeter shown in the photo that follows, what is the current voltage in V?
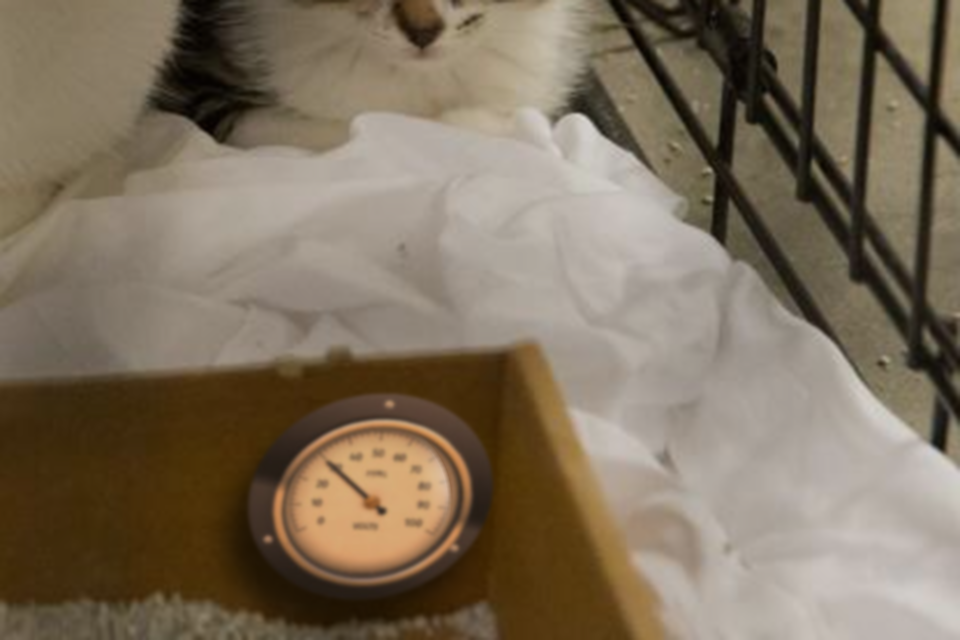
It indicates 30 V
